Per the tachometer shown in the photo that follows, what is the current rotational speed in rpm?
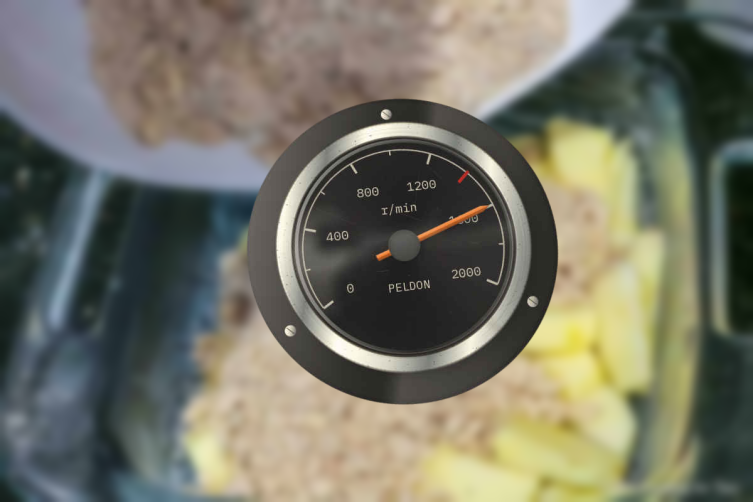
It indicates 1600 rpm
